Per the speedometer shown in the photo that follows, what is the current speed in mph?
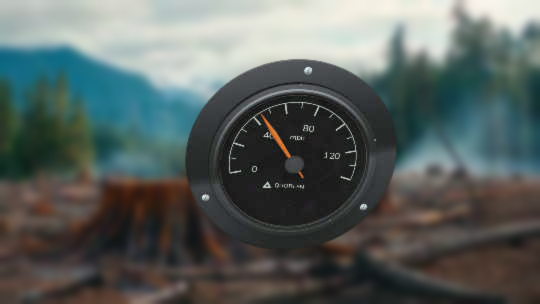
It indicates 45 mph
